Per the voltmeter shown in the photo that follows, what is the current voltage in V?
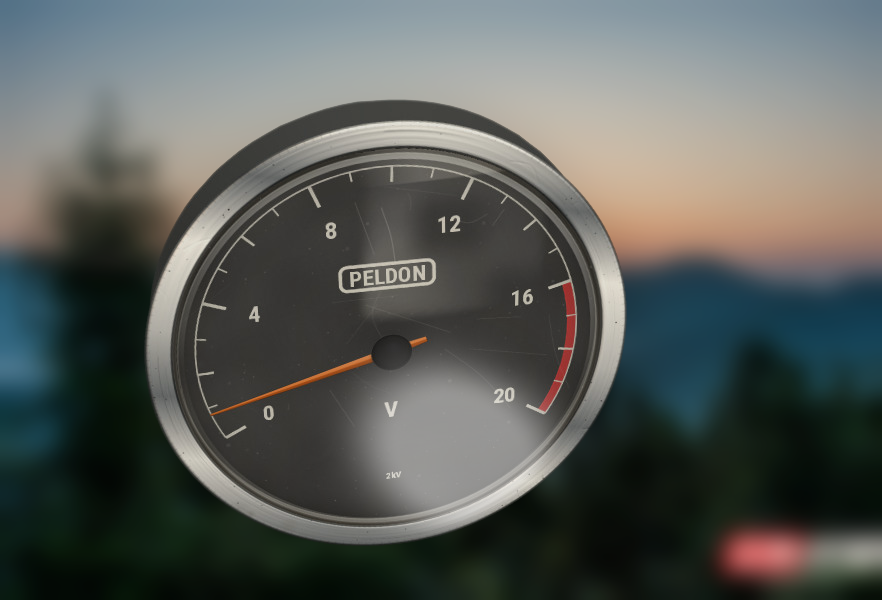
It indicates 1 V
